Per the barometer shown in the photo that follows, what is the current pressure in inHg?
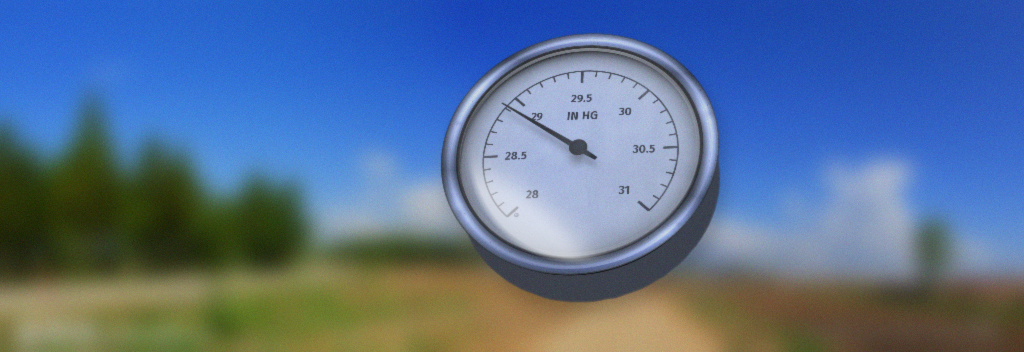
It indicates 28.9 inHg
